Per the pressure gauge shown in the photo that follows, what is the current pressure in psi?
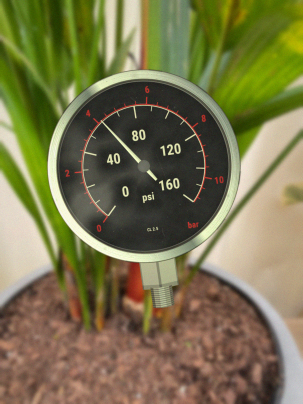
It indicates 60 psi
